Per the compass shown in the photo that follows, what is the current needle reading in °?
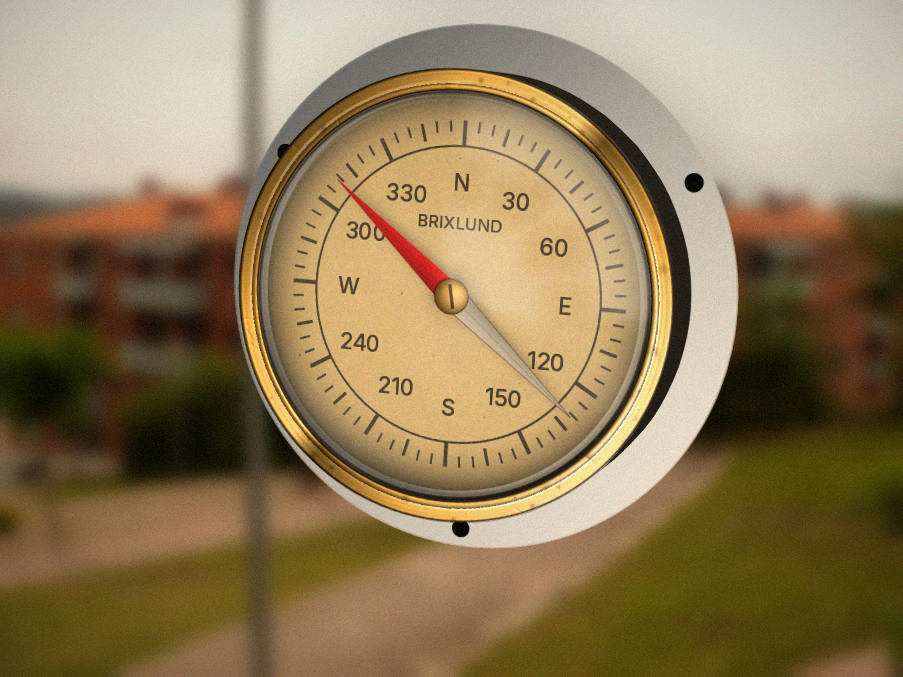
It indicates 310 °
